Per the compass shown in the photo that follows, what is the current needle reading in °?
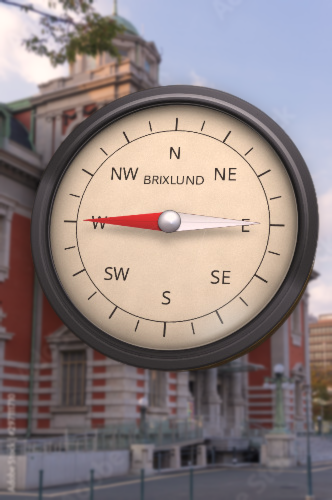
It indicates 270 °
